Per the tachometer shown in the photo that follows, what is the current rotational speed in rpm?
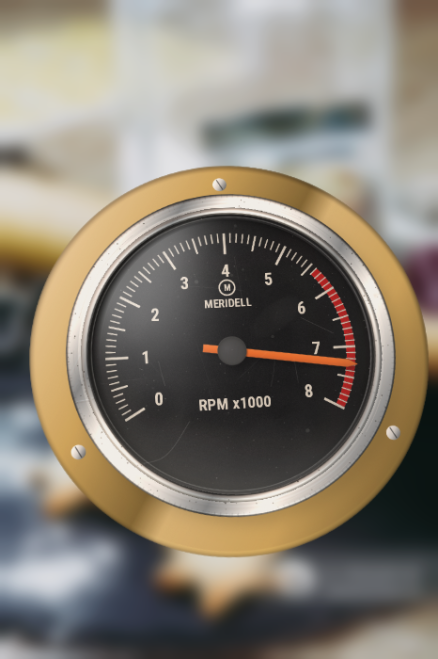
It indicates 7300 rpm
